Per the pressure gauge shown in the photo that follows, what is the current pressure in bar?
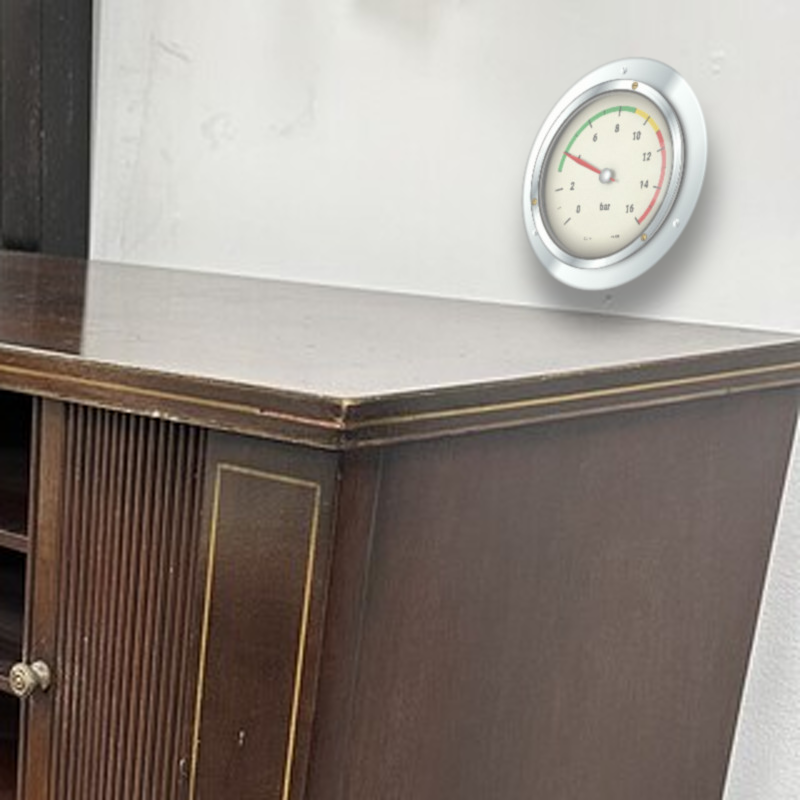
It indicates 4 bar
